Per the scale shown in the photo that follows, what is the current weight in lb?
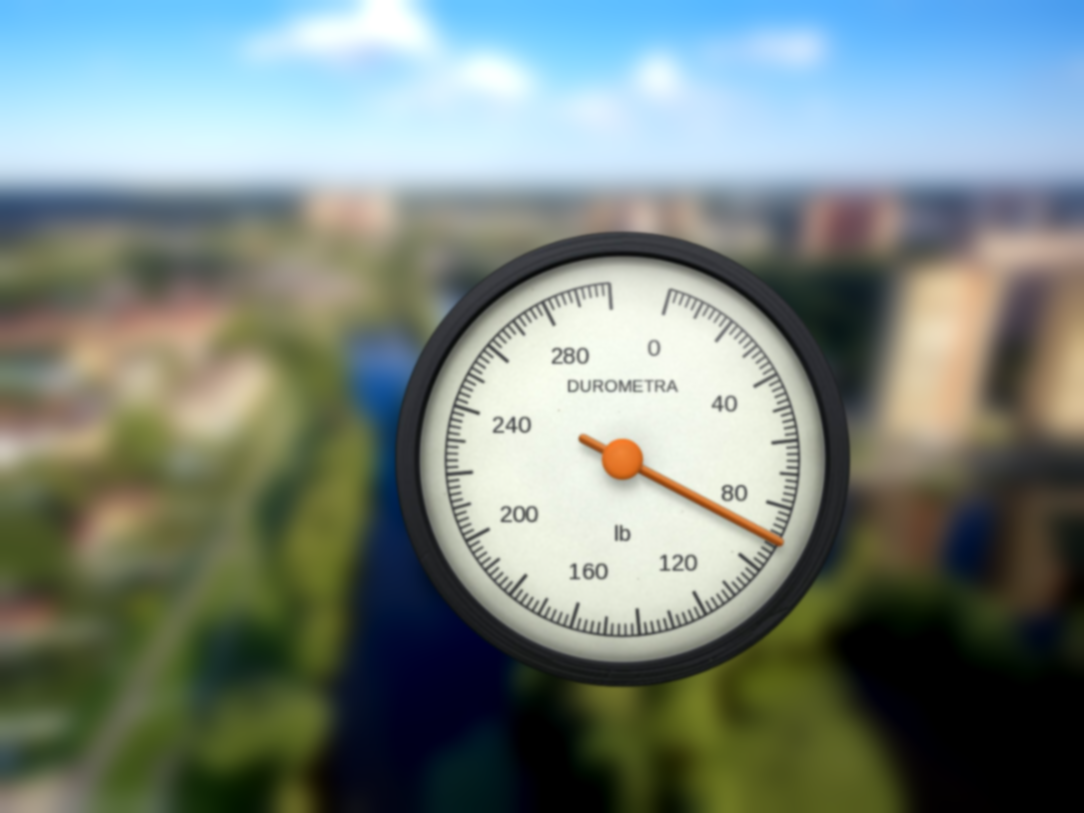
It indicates 90 lb
